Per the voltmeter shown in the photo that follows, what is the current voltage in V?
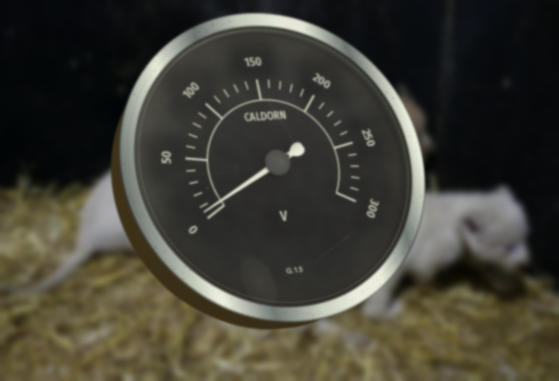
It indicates 5 V
